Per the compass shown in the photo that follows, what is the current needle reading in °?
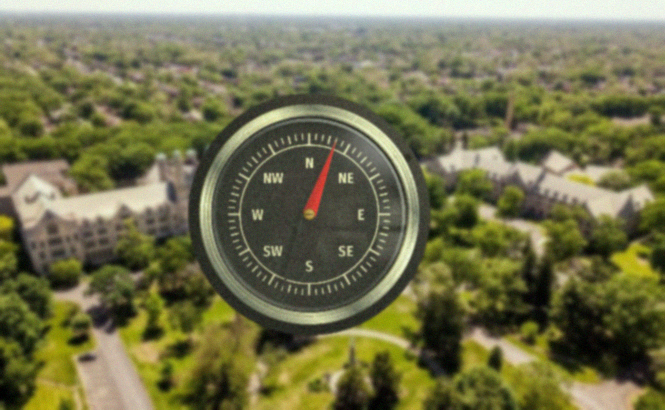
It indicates 20 °
